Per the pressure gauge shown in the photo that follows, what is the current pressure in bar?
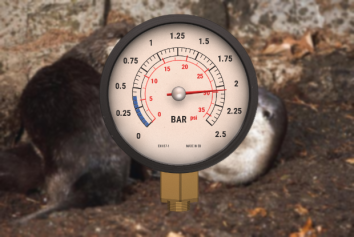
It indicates 2.05 bar
